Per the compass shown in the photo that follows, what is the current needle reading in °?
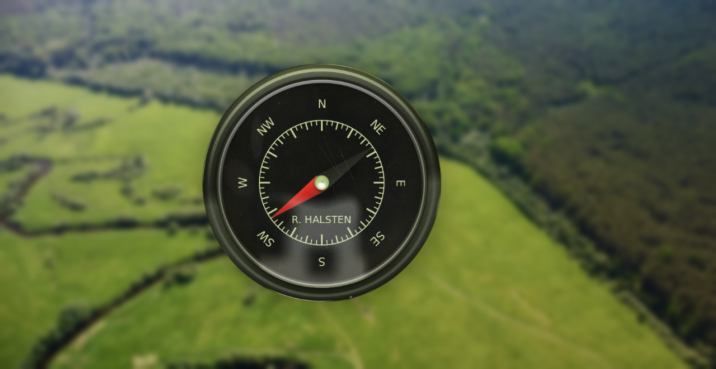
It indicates 235 °
